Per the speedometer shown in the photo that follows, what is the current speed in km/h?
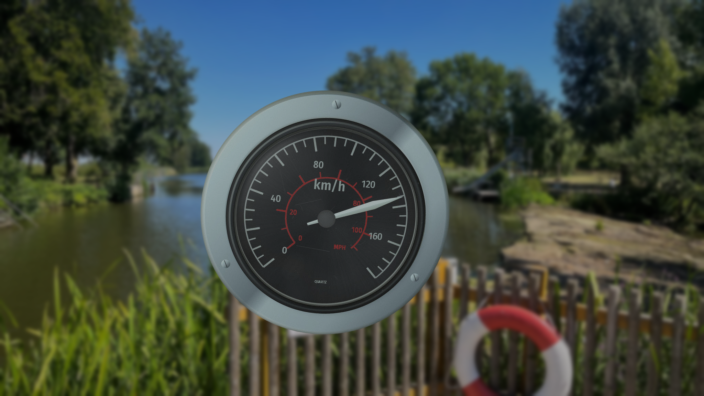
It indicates 135 km/h
